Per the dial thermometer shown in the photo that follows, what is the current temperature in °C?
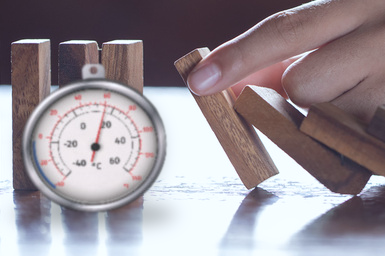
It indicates 16 °C
